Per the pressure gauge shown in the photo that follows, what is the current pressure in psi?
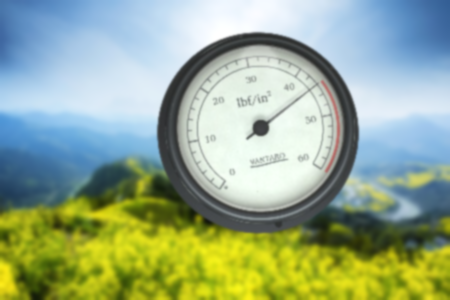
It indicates 44 psi
